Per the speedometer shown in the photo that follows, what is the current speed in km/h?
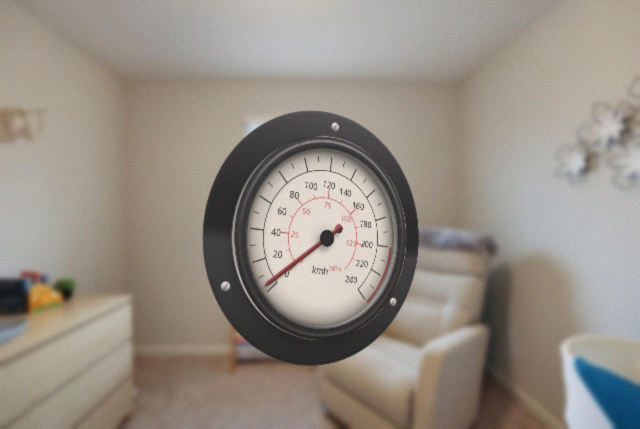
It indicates 5 km/h
